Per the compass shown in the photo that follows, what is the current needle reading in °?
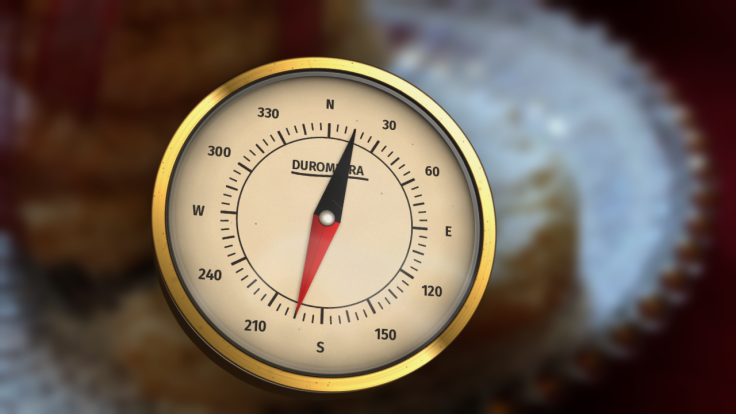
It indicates 195 °
